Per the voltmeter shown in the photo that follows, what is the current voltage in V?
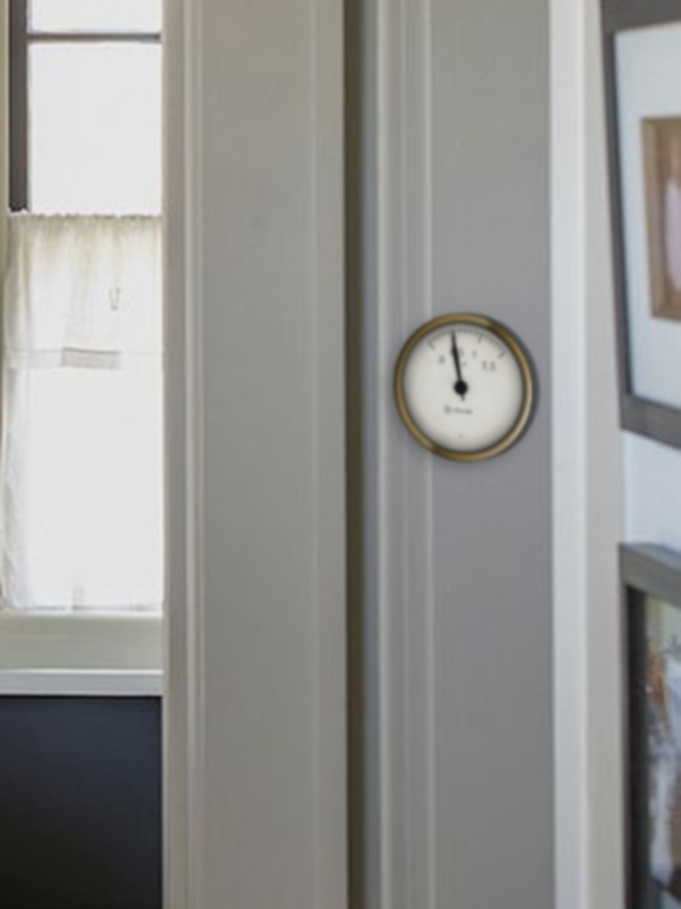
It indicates 0.5 V
